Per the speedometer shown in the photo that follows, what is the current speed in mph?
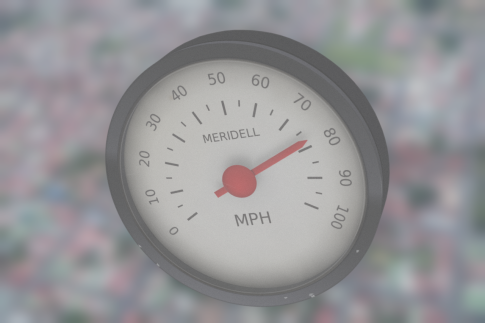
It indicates 77.5 mph
